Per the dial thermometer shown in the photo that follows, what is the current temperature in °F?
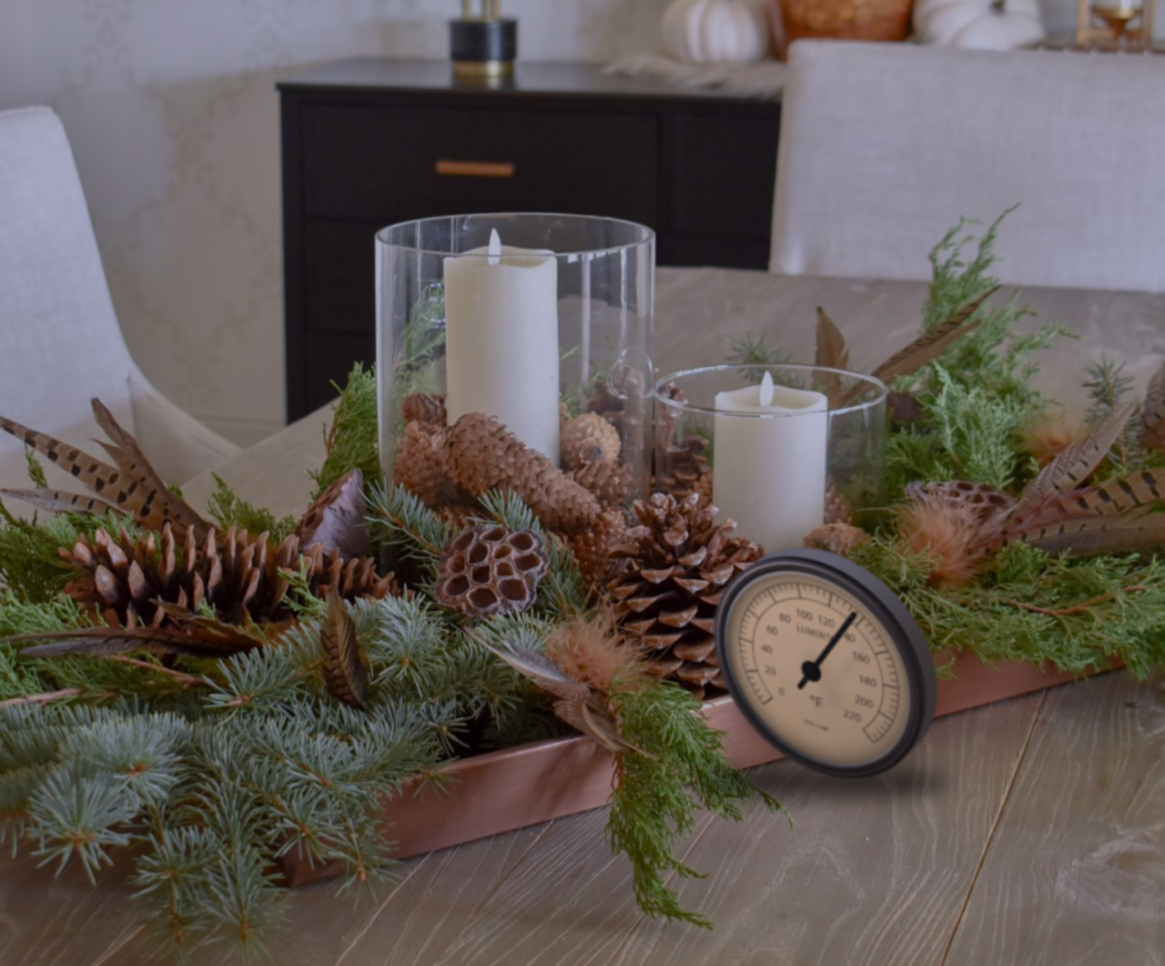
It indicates 136 °F
